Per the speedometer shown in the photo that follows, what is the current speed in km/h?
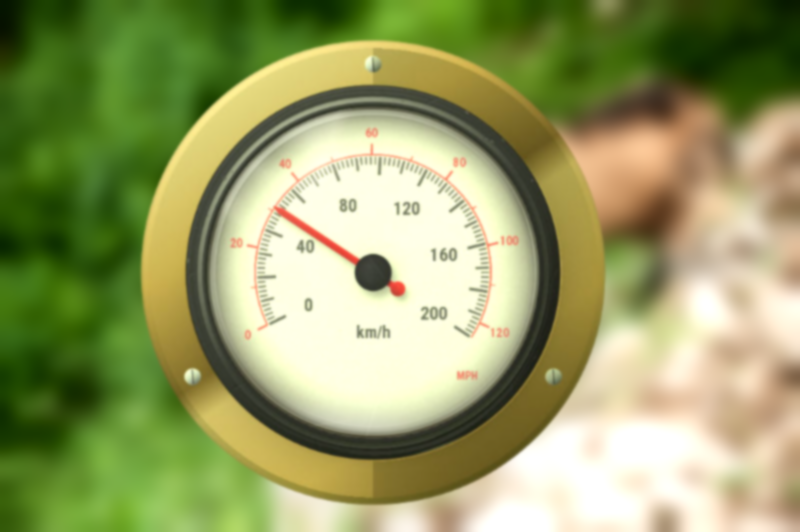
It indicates 50 km/h
